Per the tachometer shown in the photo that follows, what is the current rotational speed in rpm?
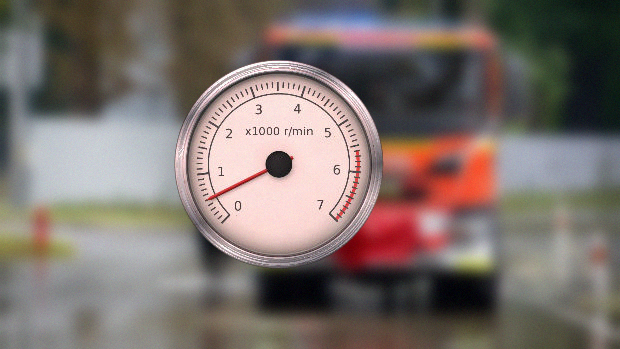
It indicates 500 rpm
